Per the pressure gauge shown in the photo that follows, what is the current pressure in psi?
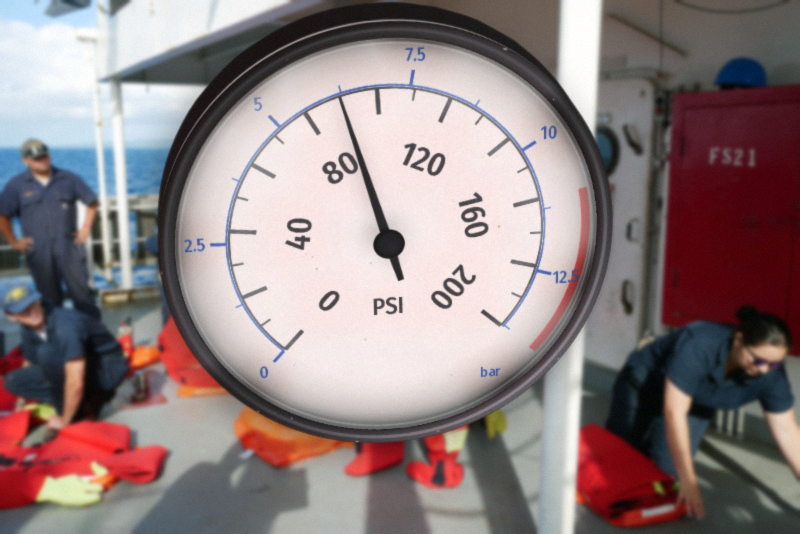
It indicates 90 psi
